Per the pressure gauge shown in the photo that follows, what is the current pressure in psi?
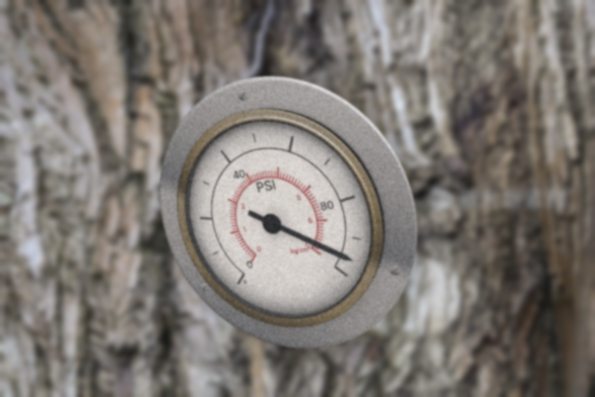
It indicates 95 psi
